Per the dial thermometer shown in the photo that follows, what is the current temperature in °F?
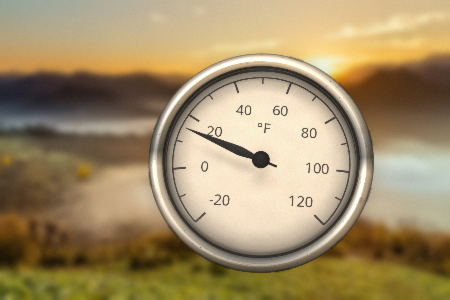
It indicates 15 °F
